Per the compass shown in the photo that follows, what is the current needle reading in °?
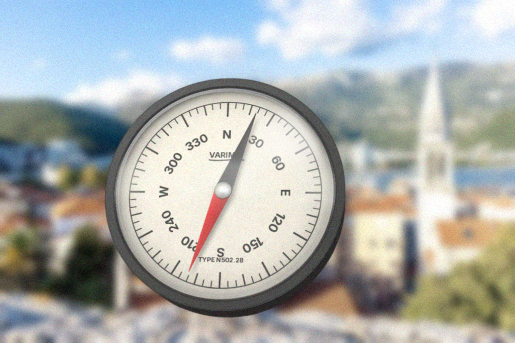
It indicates 200 °
